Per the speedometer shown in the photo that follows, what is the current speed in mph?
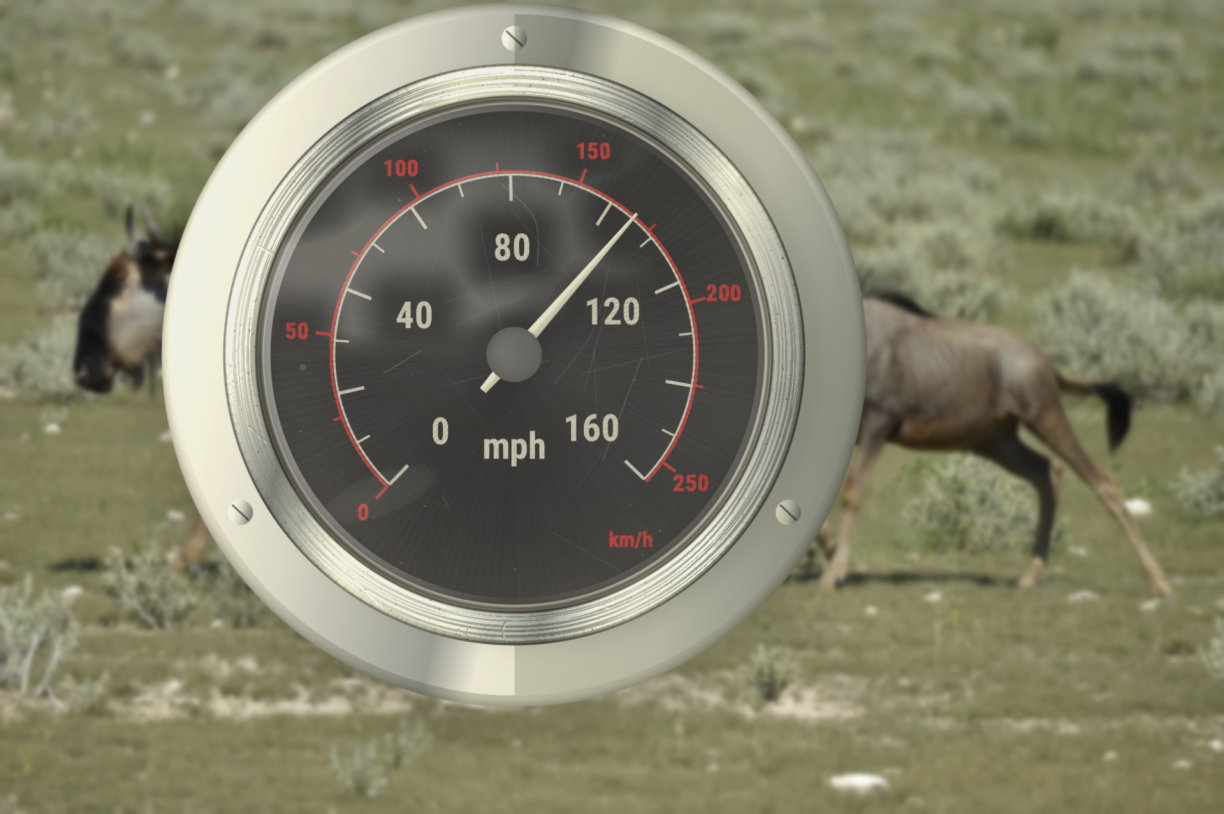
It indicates 105 mph
